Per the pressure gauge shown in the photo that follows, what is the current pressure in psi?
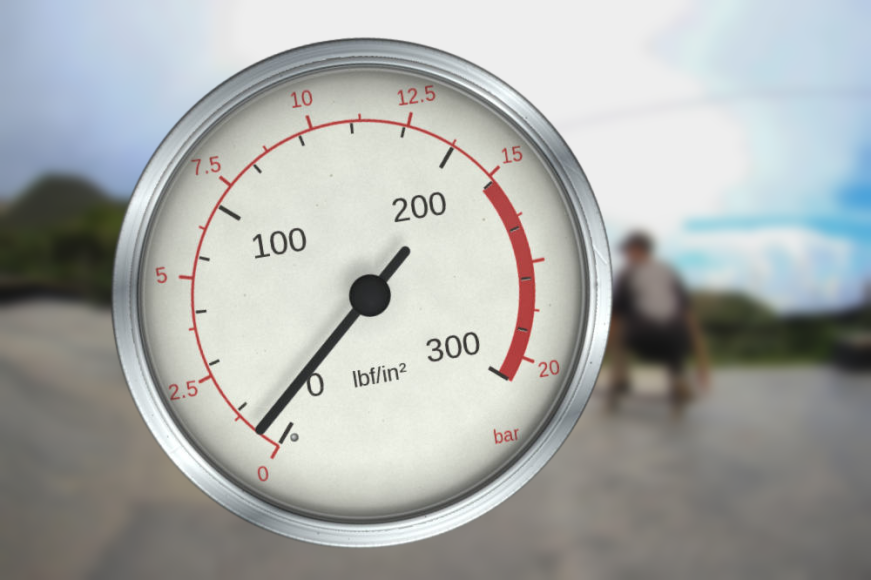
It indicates 10 psi
